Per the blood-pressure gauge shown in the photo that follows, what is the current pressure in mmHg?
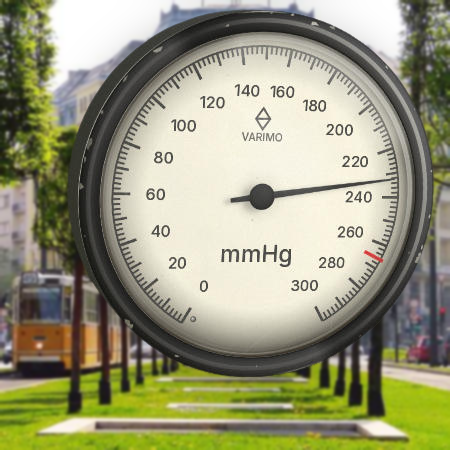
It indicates 232 mmHg
